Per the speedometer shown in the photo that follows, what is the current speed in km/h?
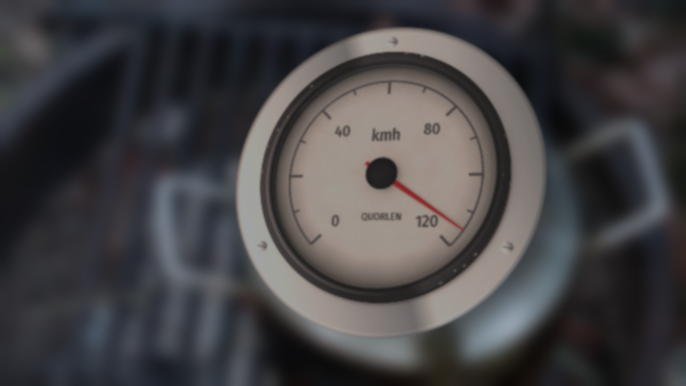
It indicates 115 km/h
